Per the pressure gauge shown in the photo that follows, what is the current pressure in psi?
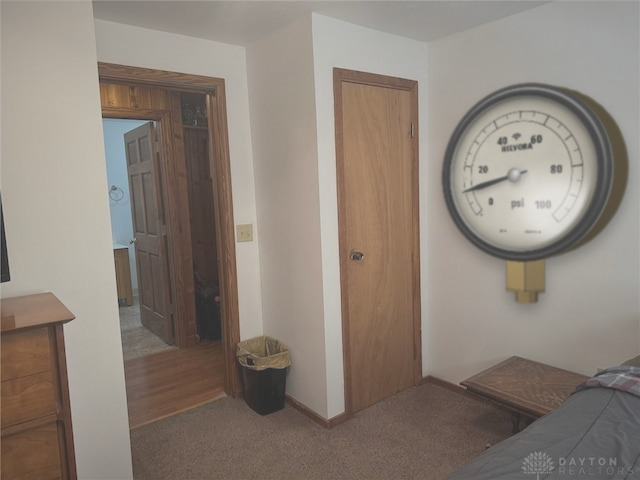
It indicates 10 psi
